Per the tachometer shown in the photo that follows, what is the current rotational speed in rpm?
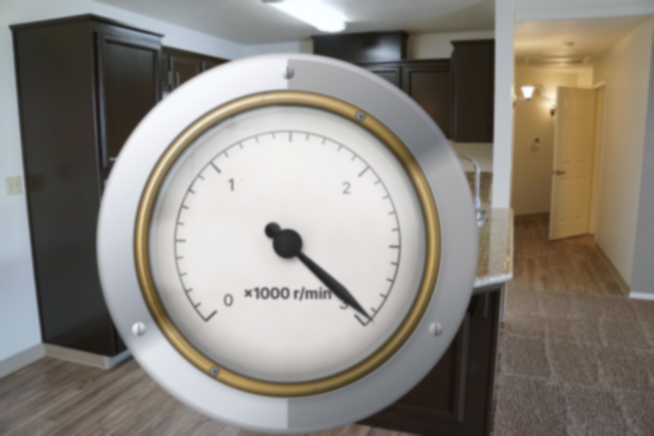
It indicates 2950 rpm
